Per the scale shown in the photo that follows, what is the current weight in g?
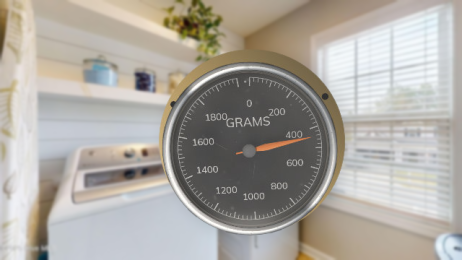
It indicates 440 g
